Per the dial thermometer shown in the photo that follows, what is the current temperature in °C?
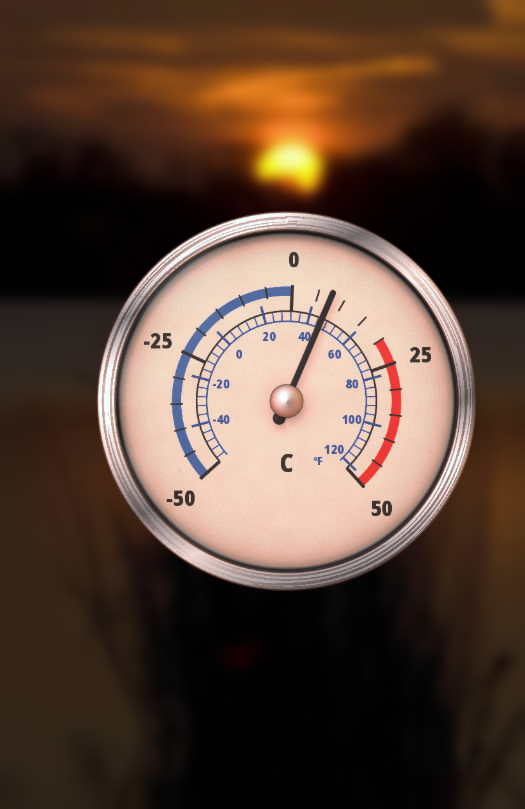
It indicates 7.5 °C
